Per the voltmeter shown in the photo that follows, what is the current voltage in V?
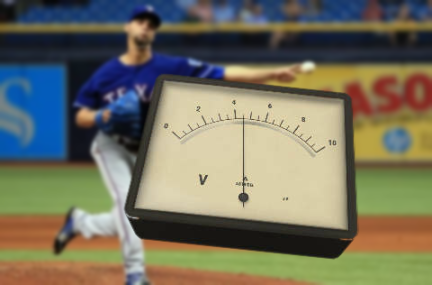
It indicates 4.5 V
